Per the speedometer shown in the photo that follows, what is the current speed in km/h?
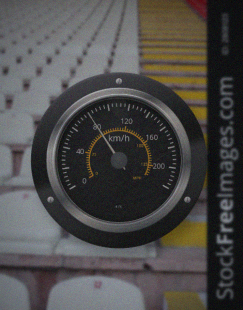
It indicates 80 km/h
